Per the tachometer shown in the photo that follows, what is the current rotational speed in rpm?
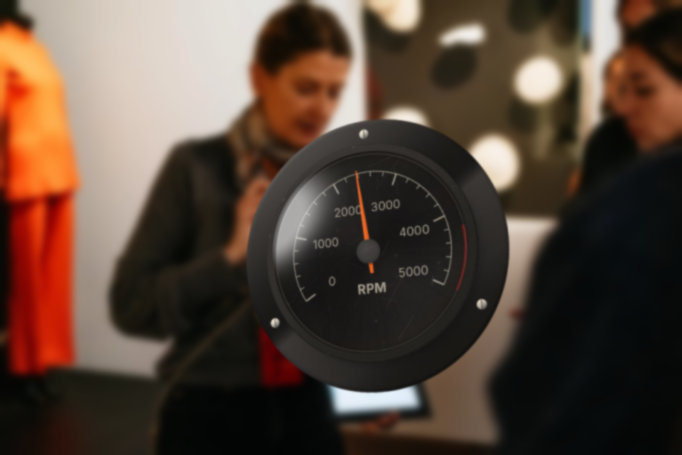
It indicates 2400 rpm
